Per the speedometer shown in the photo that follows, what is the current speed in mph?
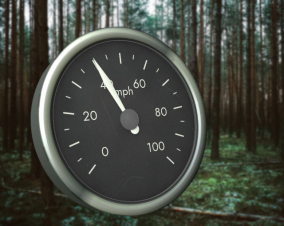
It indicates 40 mph
